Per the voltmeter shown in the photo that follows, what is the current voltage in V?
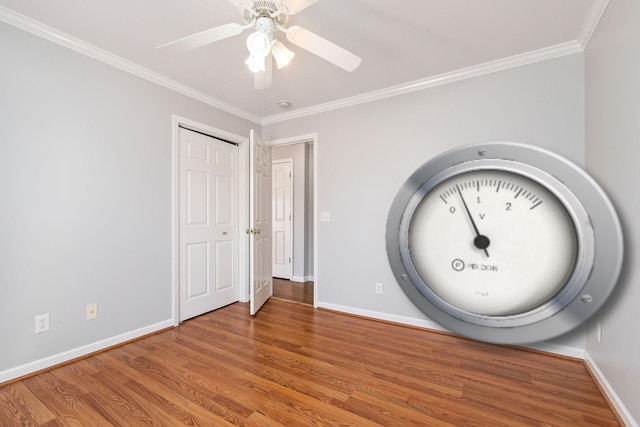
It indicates 0.5 V
